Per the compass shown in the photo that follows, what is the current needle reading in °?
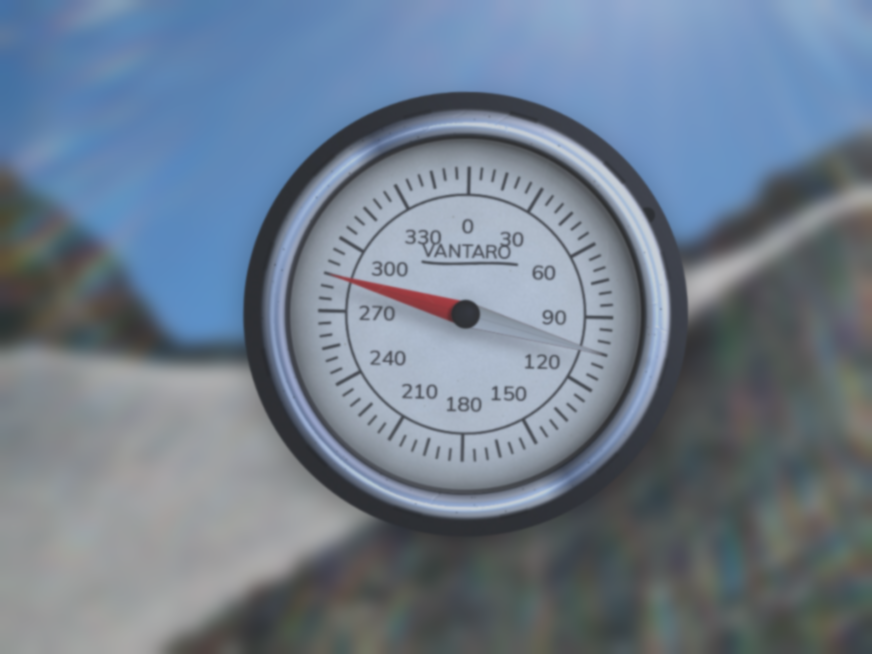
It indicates 285 °
